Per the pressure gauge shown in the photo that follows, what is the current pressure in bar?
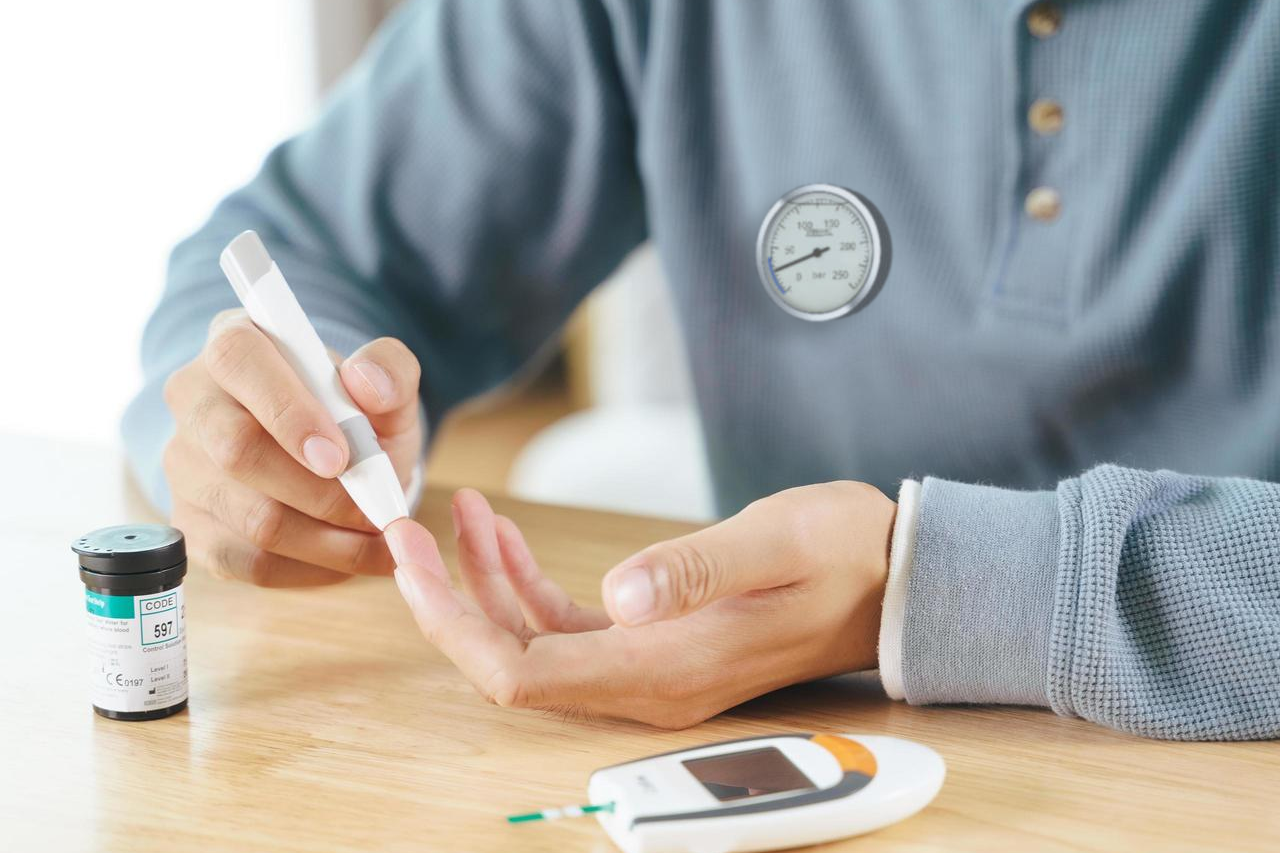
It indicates 25 bar
